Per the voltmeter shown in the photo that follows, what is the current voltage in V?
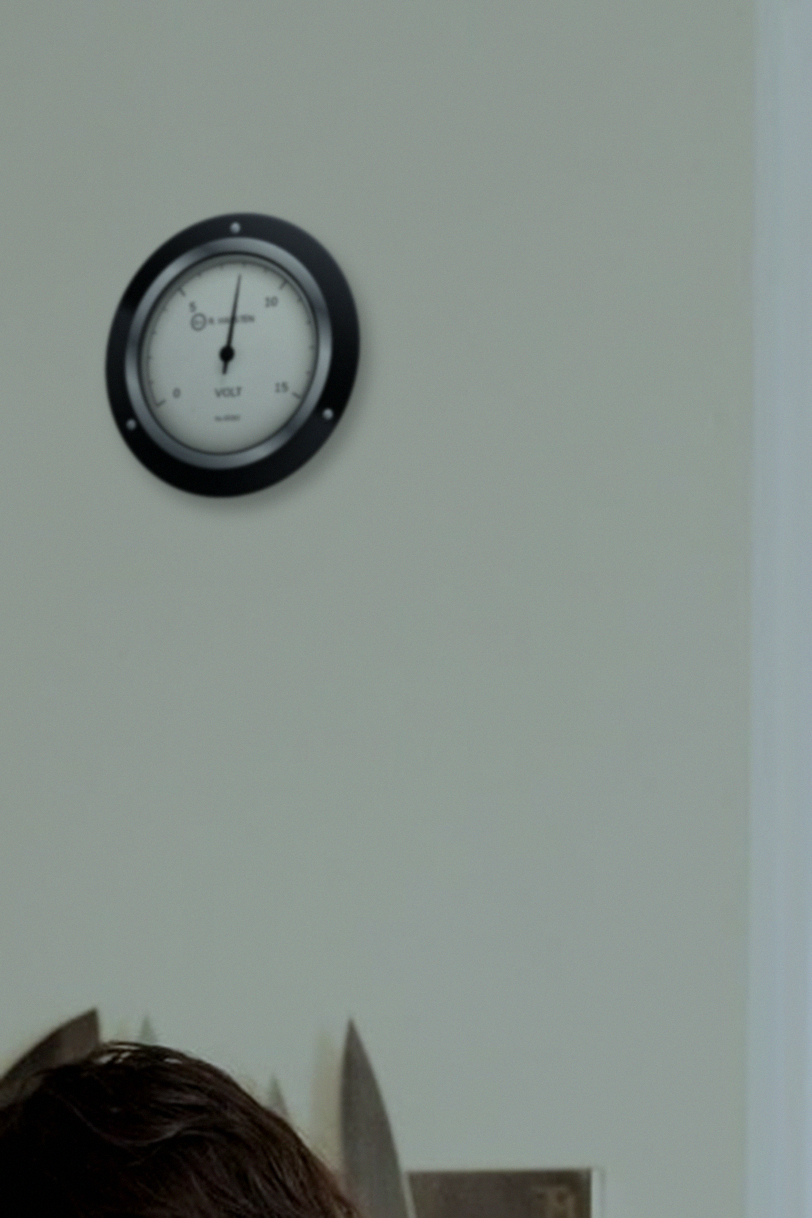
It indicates 8 V
